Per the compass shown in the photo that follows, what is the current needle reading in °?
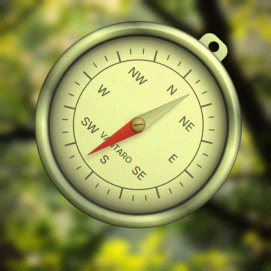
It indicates 195 °
